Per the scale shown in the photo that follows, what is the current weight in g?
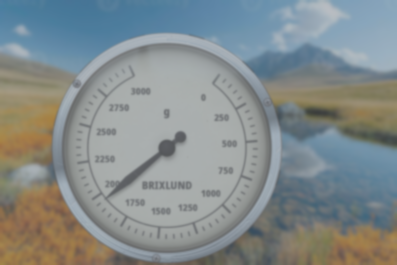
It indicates 1950 g
